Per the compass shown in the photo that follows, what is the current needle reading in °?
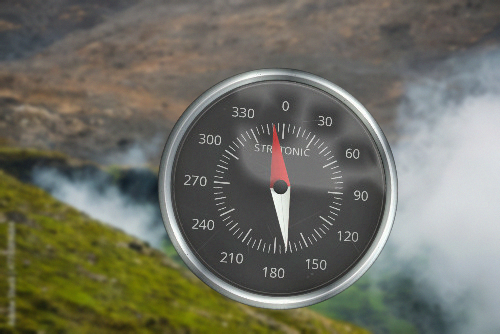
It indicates 350 °
